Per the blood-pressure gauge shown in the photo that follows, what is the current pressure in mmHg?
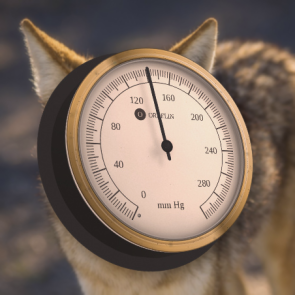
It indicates 140 mmHg
